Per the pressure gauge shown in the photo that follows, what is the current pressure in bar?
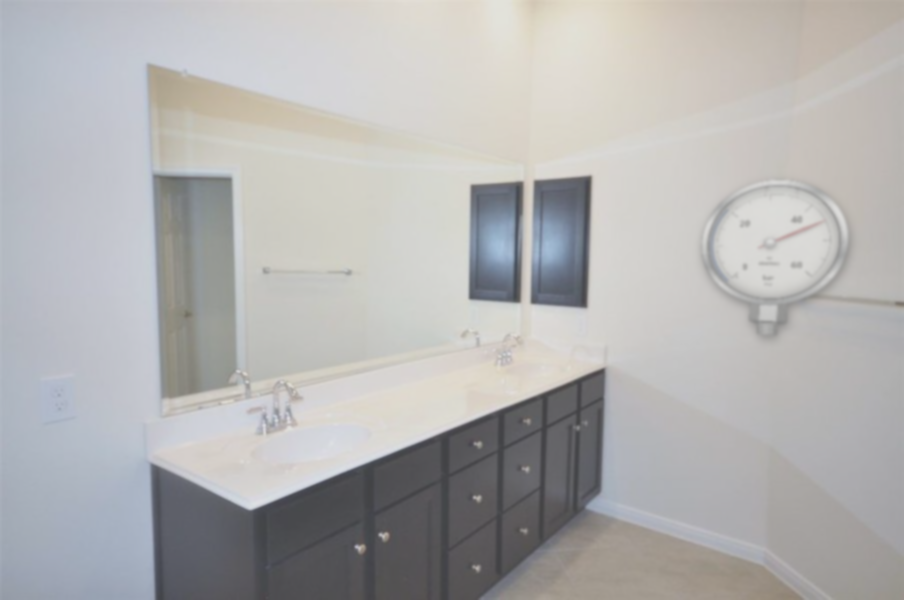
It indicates 45 bar
